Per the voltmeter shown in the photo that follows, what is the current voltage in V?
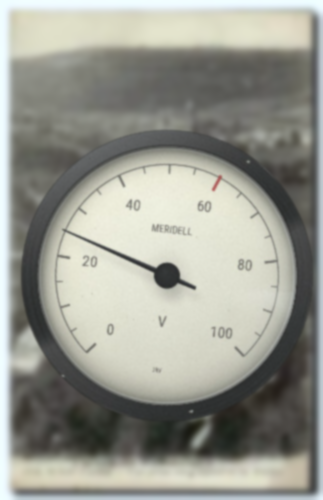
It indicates 25 V
